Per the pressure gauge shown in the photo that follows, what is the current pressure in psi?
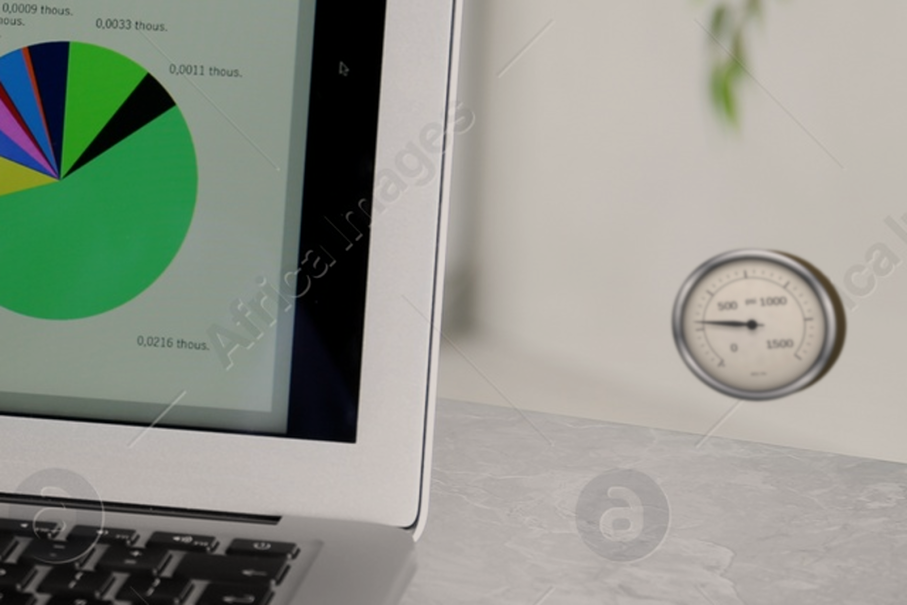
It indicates 300 psi
